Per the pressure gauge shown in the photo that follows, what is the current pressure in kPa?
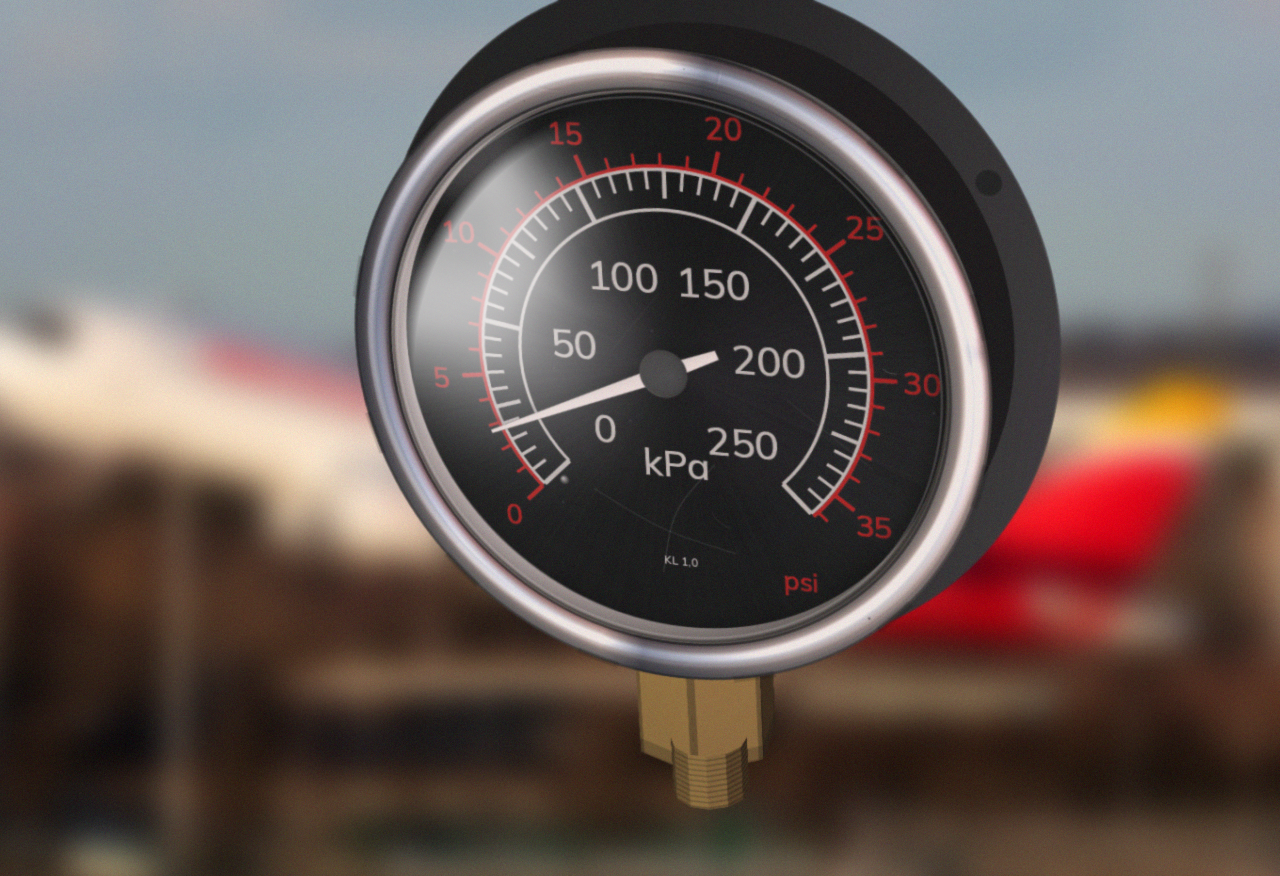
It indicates 20 kPa
